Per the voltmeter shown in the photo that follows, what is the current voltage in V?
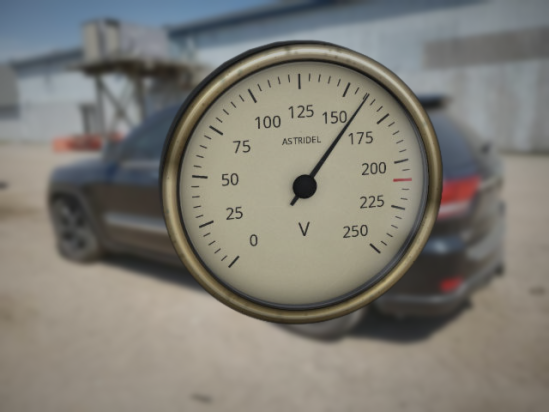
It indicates 160 V
